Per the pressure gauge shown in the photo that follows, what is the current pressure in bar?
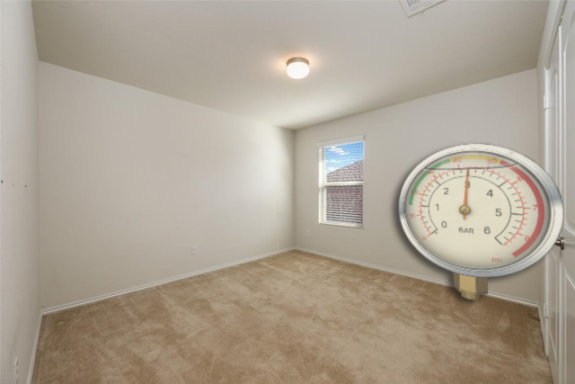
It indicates 3 bar
